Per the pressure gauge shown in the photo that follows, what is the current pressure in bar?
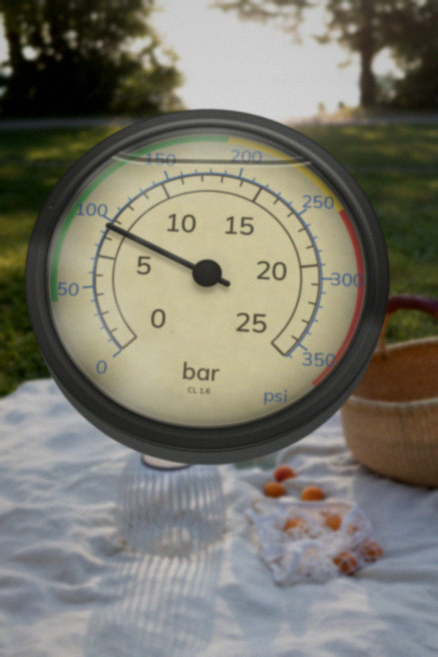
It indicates 6.5 bar
